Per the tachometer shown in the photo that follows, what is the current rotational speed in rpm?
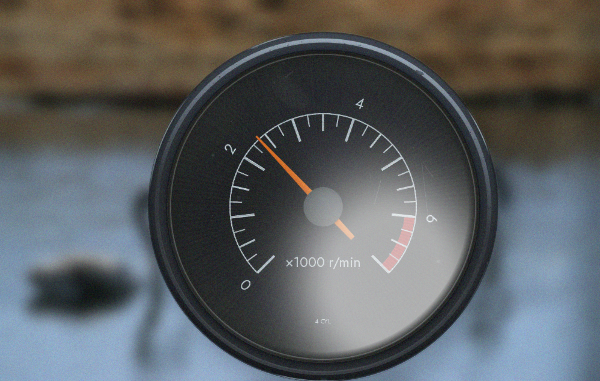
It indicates 2375 rpm
